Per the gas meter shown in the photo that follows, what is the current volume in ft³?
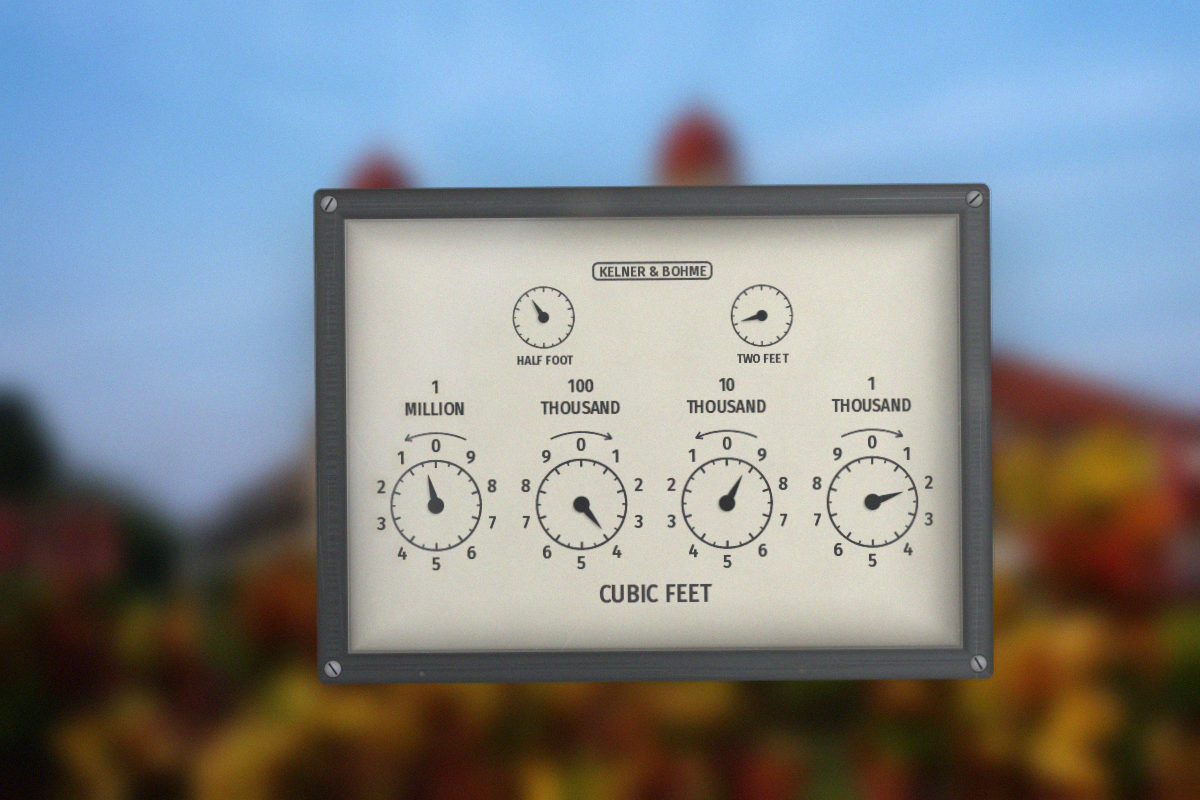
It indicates 39200 ft³
